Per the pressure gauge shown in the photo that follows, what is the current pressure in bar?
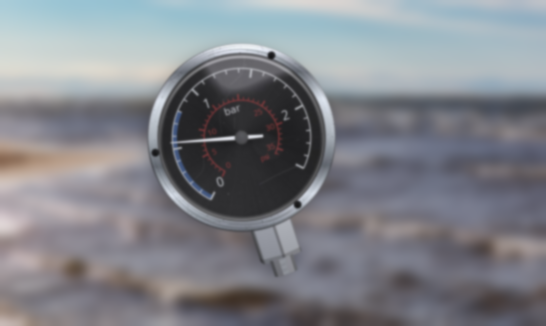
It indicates 0.55 bar
